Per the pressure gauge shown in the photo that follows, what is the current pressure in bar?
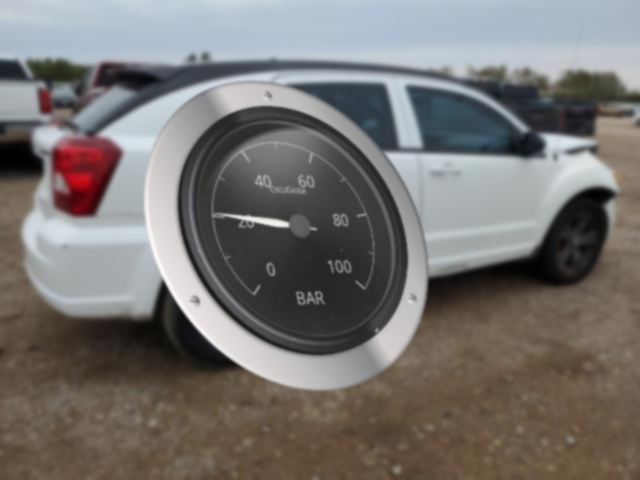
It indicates 20 bar
